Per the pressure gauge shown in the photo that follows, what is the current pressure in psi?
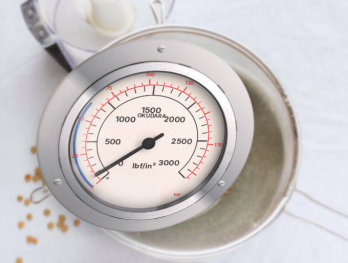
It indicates 100 psi
